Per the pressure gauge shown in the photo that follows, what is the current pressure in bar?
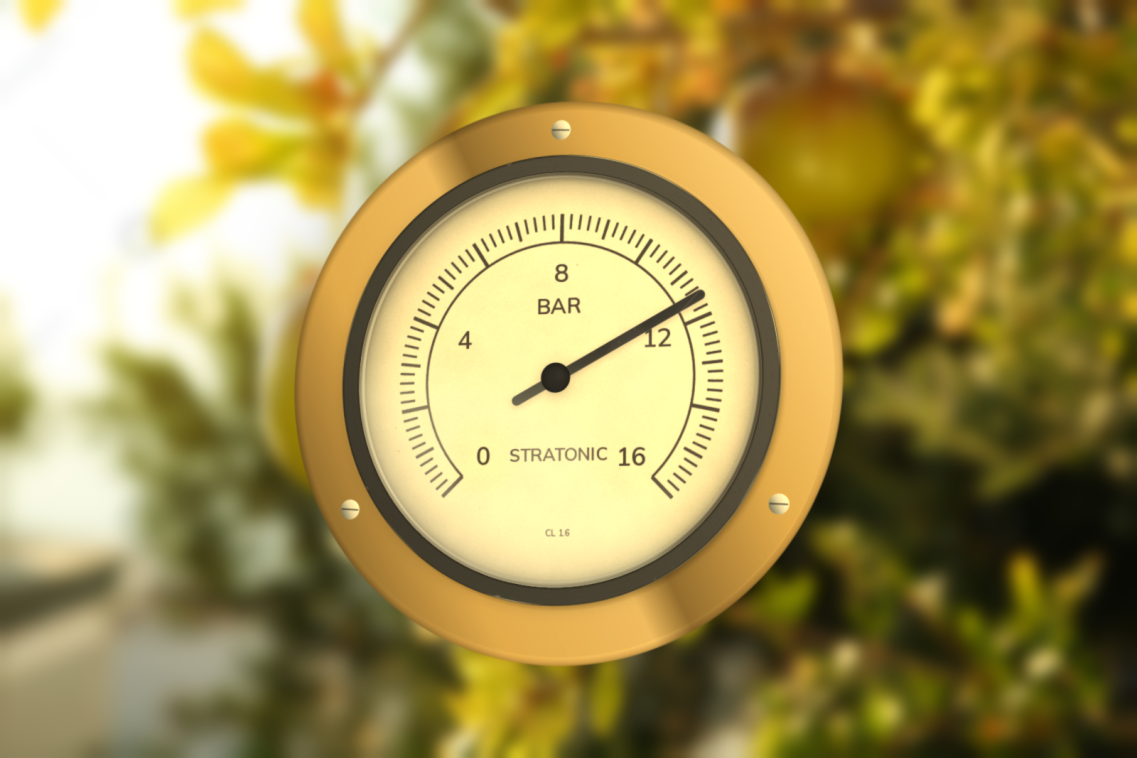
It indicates 11.6 bar
